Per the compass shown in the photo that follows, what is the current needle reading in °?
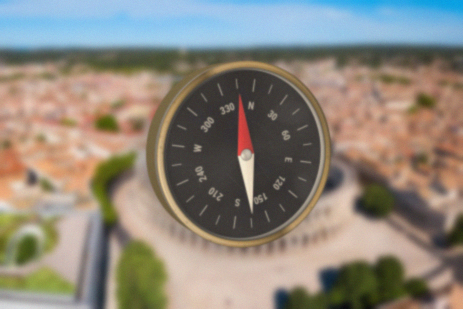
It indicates 345 °
